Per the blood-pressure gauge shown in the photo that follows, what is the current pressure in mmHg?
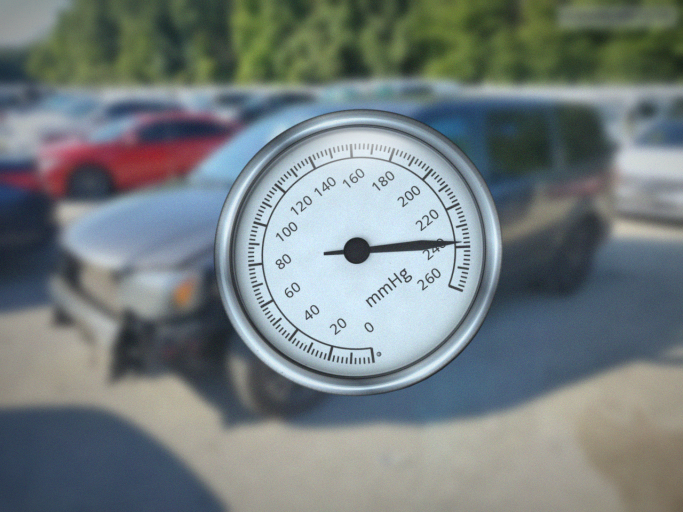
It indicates 238 mmHg
